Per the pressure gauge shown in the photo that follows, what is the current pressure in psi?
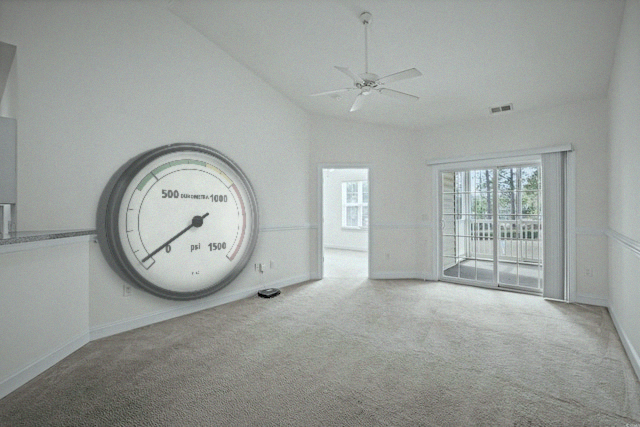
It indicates 50 psi
